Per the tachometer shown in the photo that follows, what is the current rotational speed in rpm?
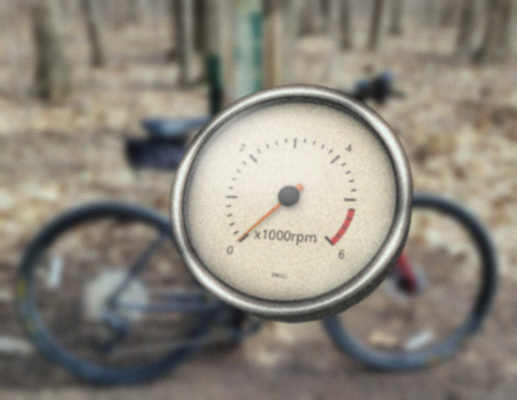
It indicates 0 rpm
